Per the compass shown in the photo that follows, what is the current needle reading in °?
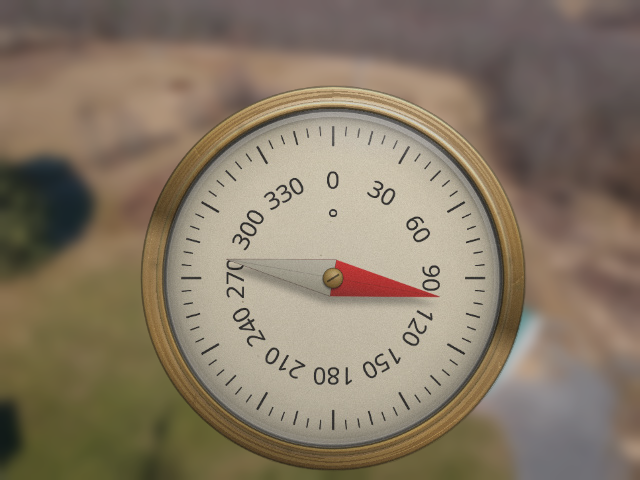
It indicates 100 °
